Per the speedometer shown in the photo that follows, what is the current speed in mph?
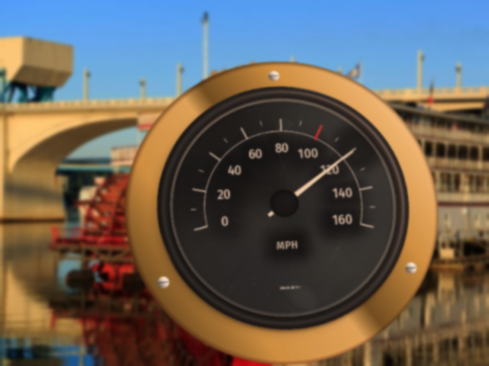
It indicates 120 mph
